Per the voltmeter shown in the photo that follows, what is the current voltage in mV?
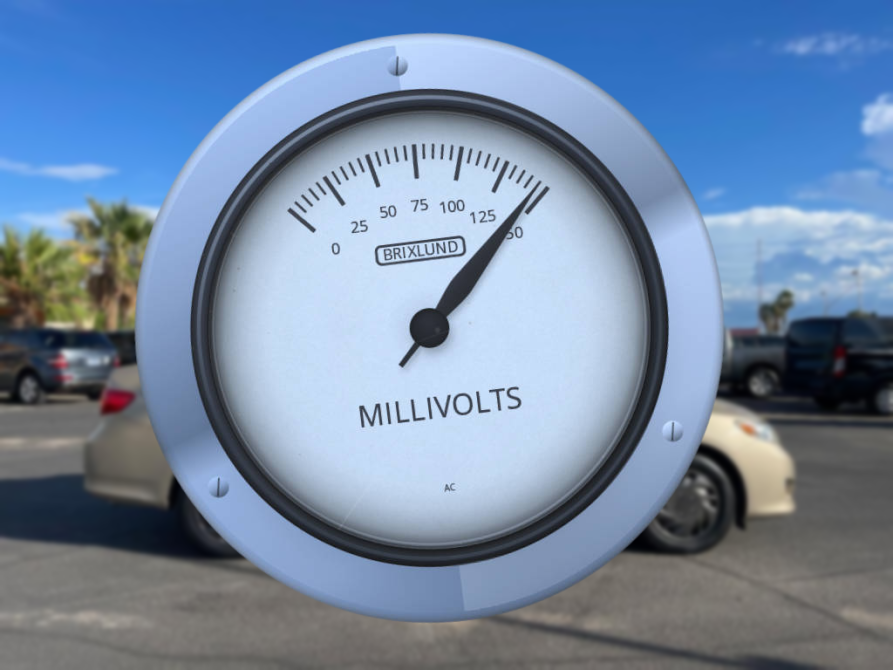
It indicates 145 mV
